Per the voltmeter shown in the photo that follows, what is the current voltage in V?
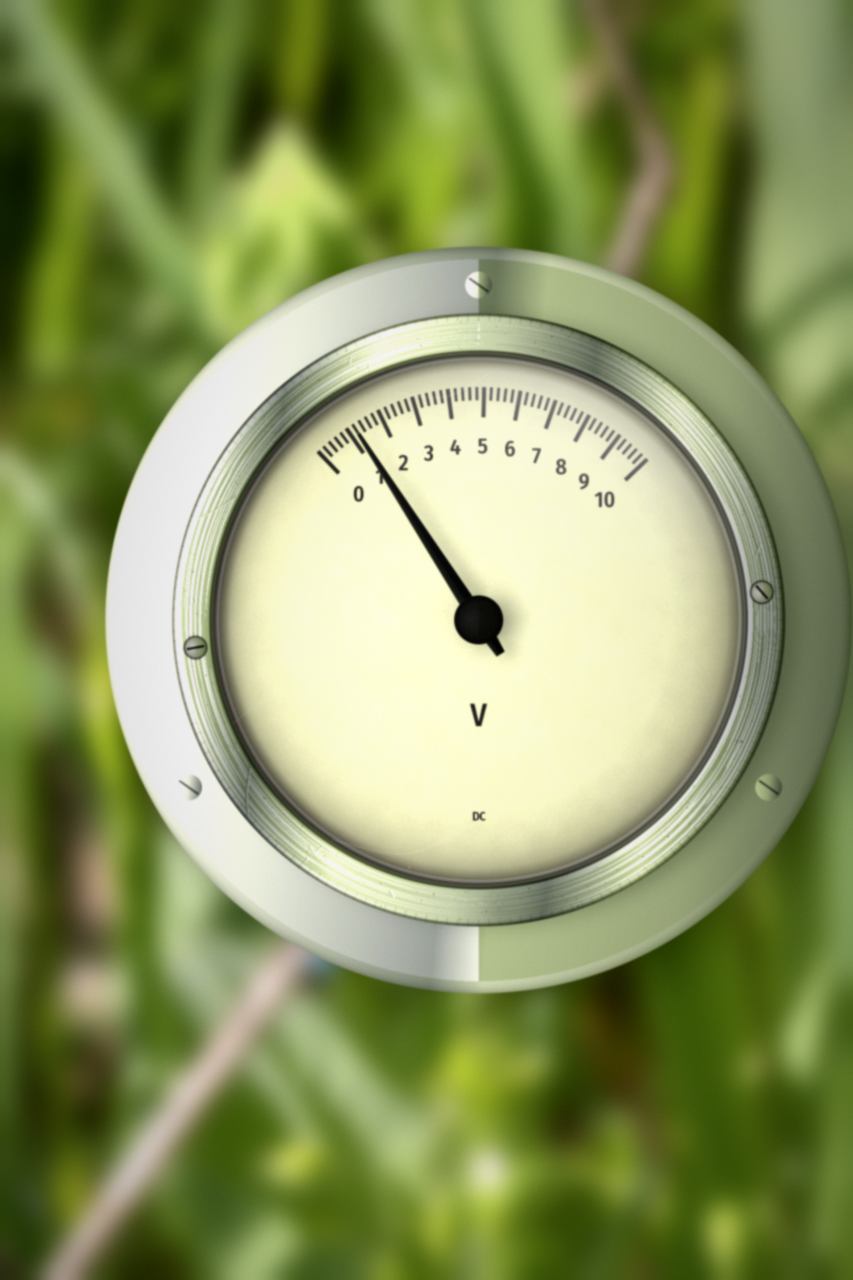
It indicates 1.2 V
